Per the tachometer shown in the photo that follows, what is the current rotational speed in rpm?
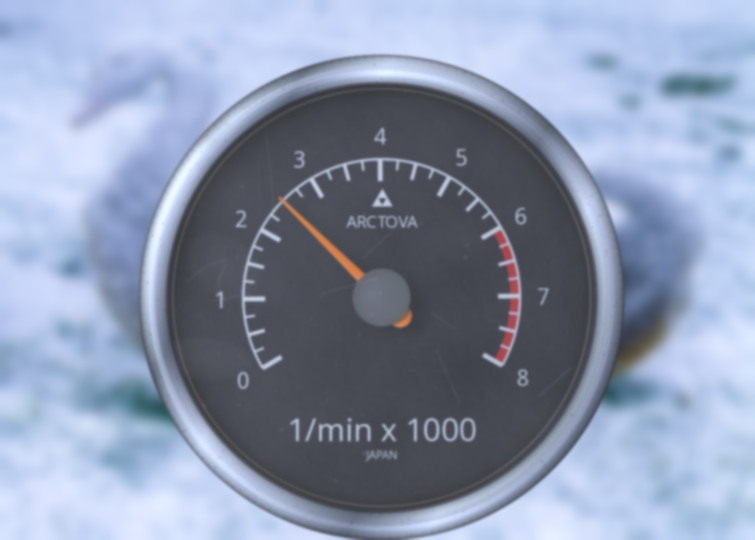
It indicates 2500 rpm
